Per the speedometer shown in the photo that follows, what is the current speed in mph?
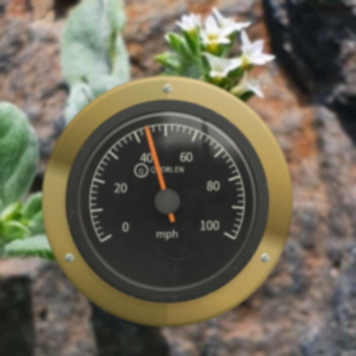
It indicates 44 mph
